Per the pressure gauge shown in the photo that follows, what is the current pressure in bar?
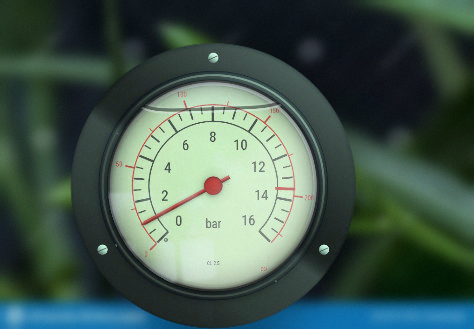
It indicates 1 bar
